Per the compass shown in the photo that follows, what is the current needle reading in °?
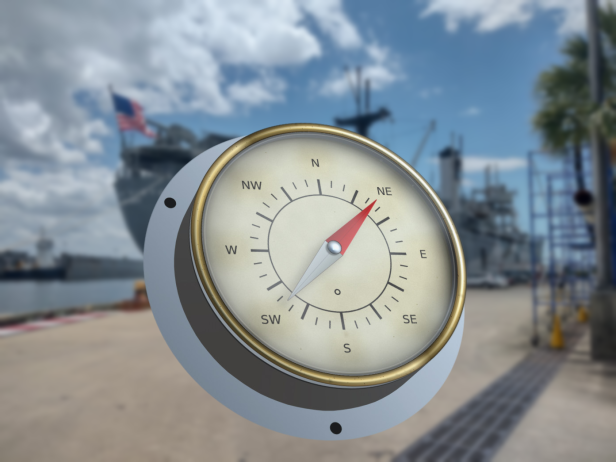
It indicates 45 °
